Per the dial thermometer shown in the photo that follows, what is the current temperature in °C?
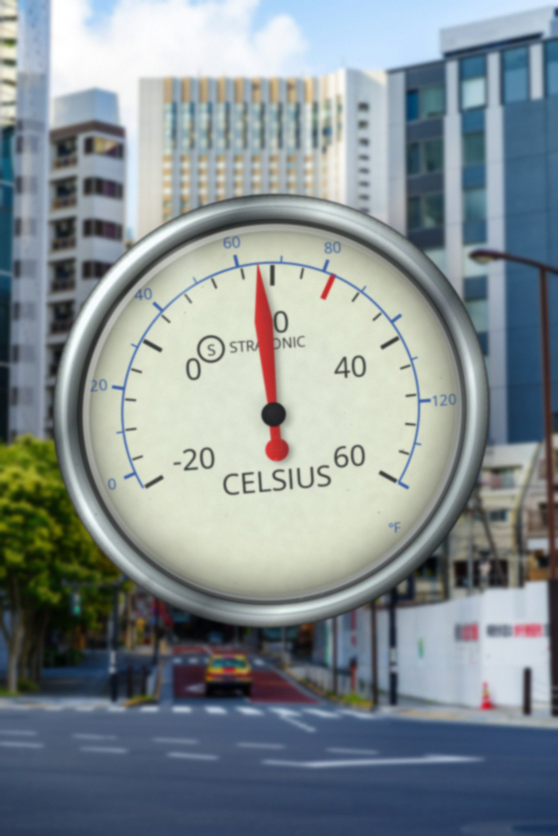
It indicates 18 °C
